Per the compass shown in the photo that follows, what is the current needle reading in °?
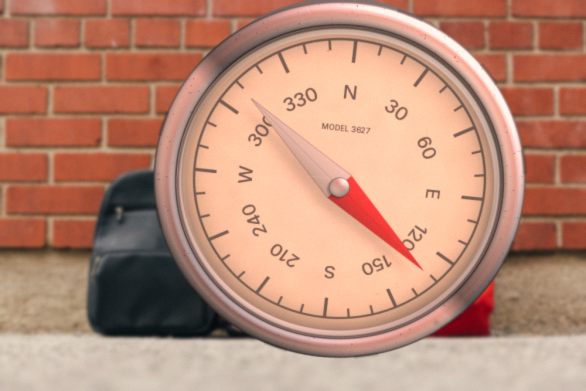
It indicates 130 °
